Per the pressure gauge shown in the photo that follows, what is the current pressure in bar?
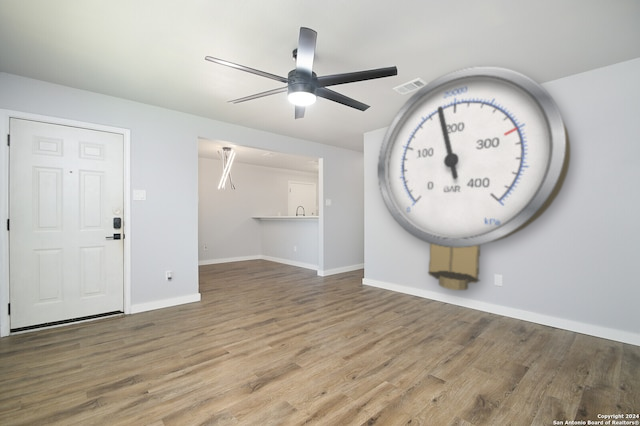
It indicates 180 bar
